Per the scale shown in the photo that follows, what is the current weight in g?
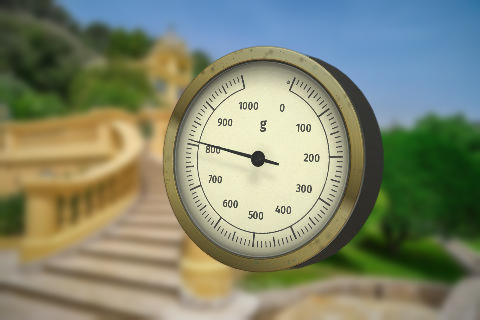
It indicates 810 g
